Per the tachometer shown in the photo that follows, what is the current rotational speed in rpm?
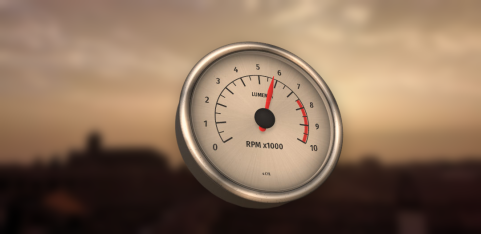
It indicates 5750 rpm
